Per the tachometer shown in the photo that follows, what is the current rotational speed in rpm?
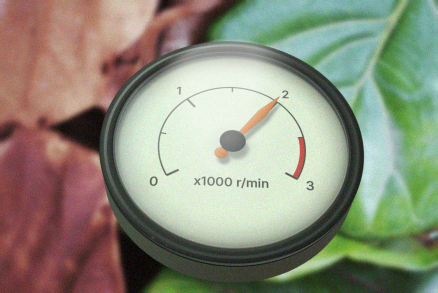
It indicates 2000 rpm
